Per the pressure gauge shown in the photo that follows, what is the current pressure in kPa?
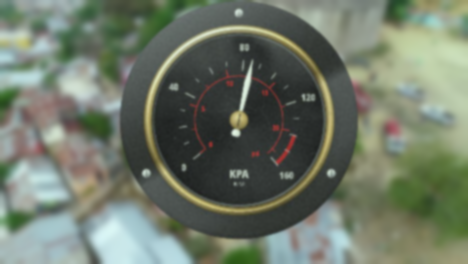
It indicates 85 kPa
